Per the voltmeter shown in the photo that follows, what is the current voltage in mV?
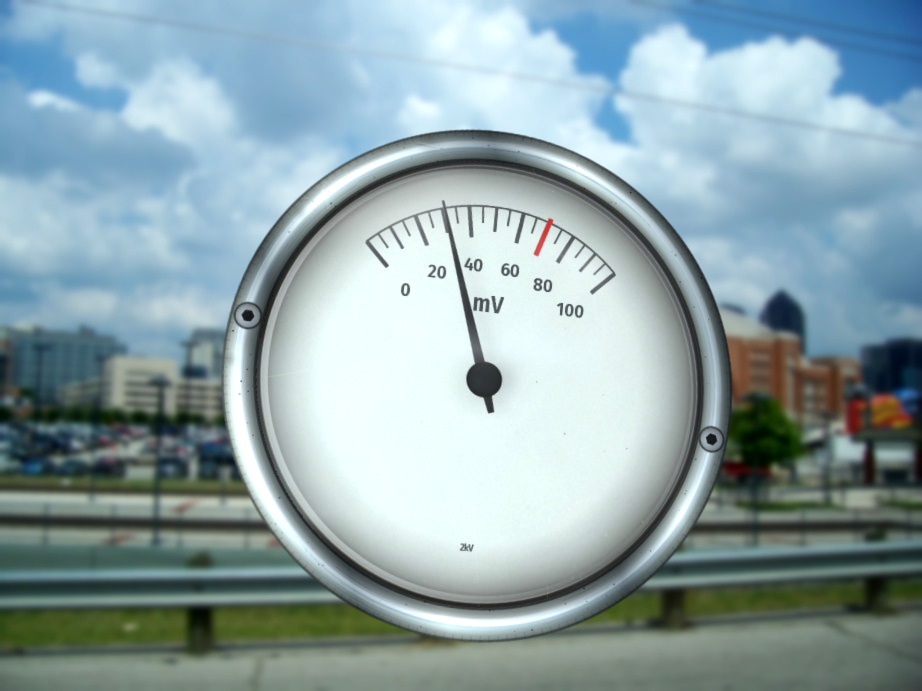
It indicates 30 mV
